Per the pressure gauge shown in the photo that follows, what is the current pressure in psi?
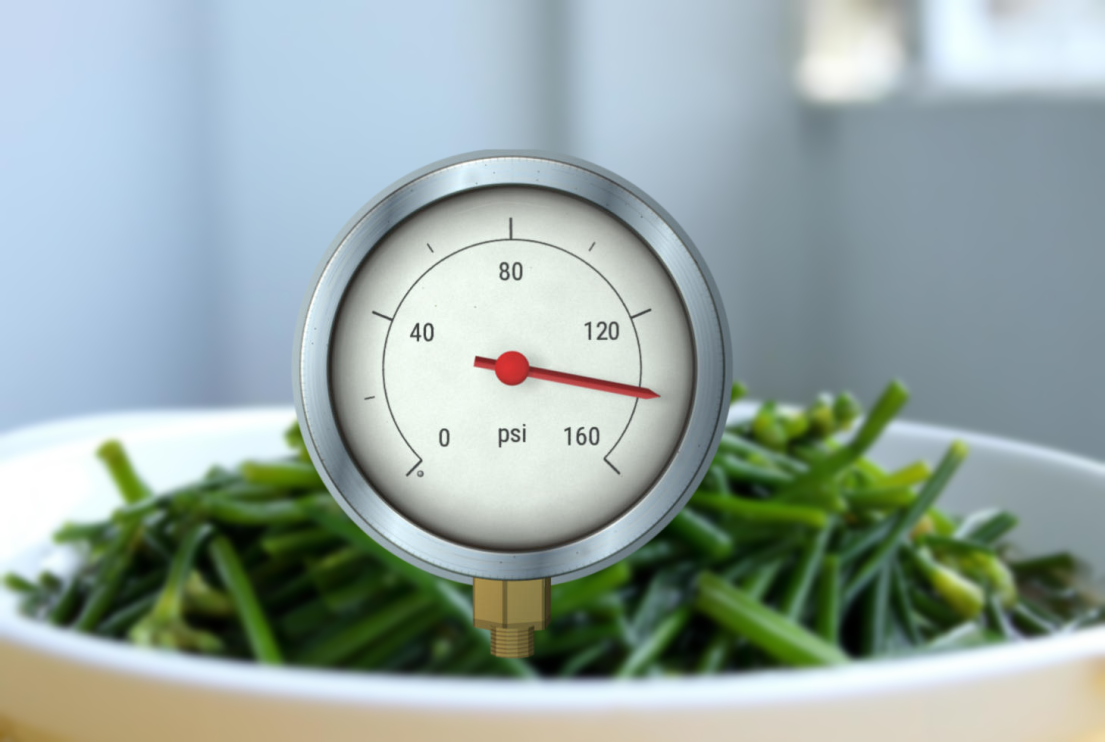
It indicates 140 psi
